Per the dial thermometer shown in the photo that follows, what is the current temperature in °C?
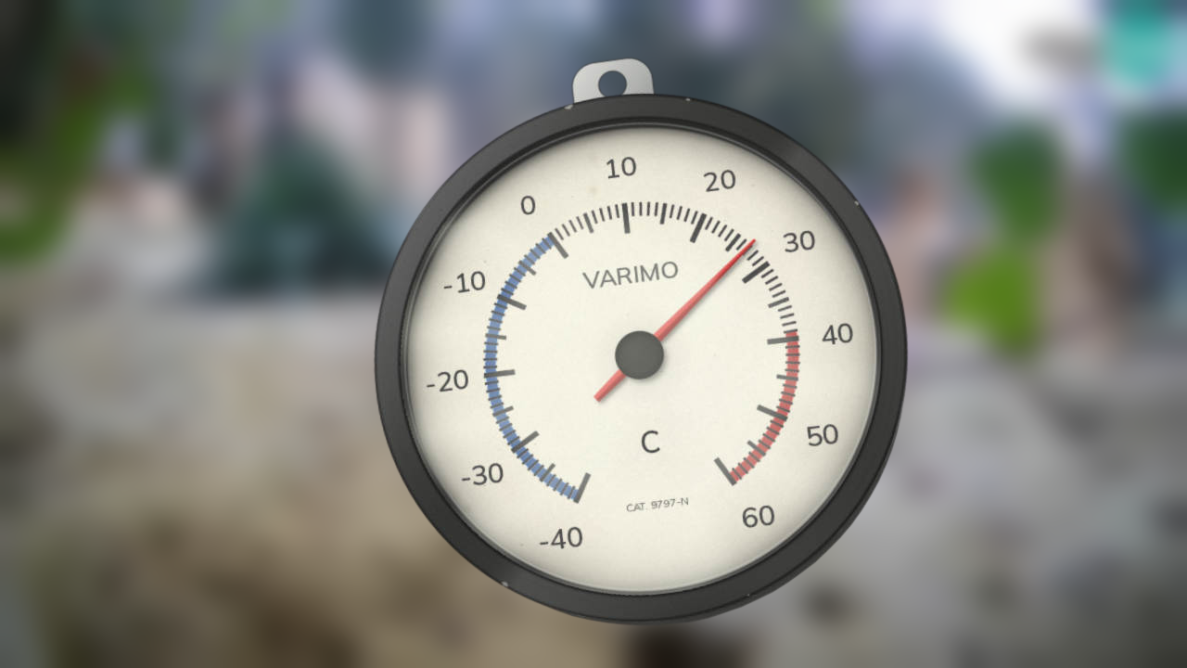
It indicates 27 °C
